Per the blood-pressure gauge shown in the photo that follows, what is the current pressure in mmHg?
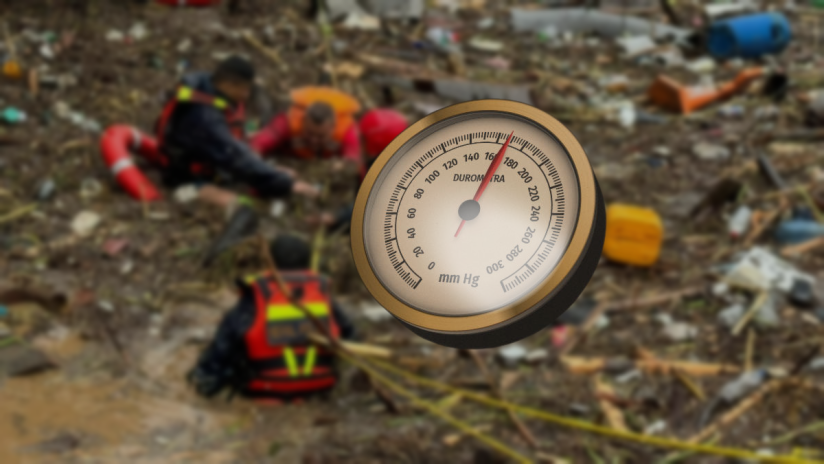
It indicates 170 mmHg
